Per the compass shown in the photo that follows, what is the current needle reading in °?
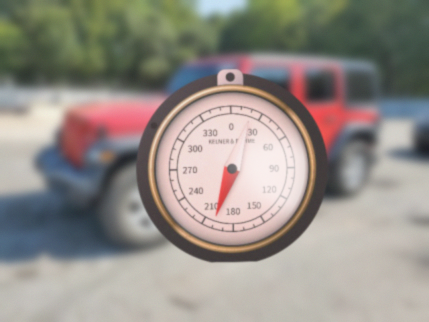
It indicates 200 °
